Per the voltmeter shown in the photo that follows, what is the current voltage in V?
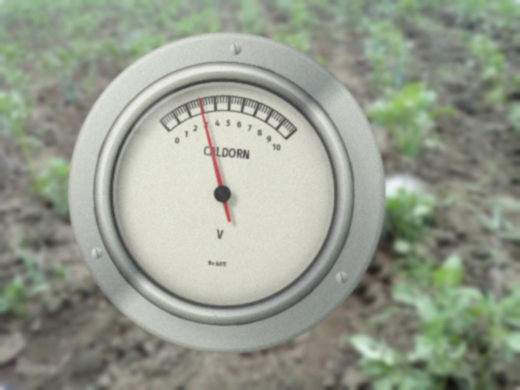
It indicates 3 V
